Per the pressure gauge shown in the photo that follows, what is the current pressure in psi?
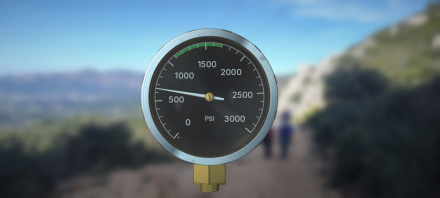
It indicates 650 psi
